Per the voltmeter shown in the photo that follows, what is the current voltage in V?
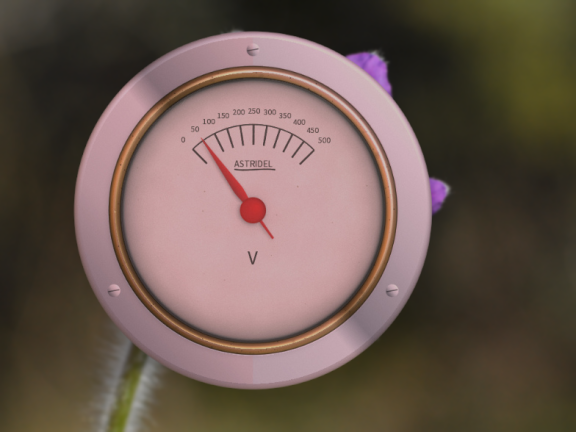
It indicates 50 V
